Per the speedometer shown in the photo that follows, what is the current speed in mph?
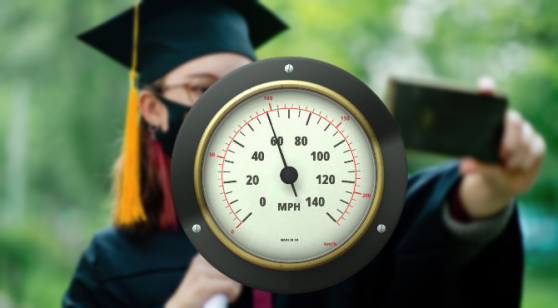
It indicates 60 mph
